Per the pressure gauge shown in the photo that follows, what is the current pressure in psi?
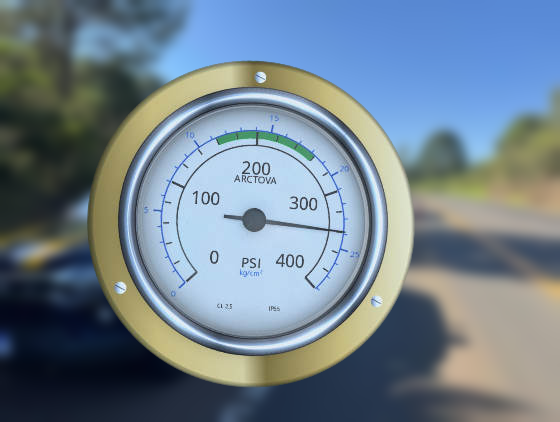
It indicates 340 psi
